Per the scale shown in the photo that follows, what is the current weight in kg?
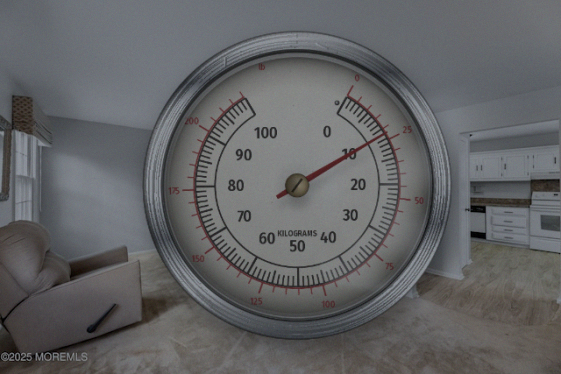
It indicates 10 kg
